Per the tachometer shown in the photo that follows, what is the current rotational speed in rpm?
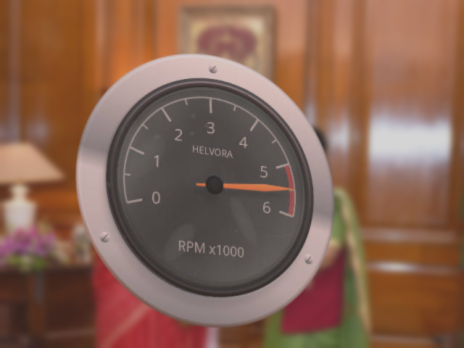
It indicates 5500 rpm
